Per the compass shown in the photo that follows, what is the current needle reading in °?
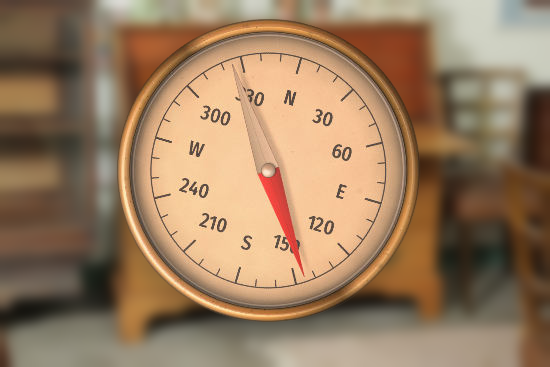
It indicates 145 °
